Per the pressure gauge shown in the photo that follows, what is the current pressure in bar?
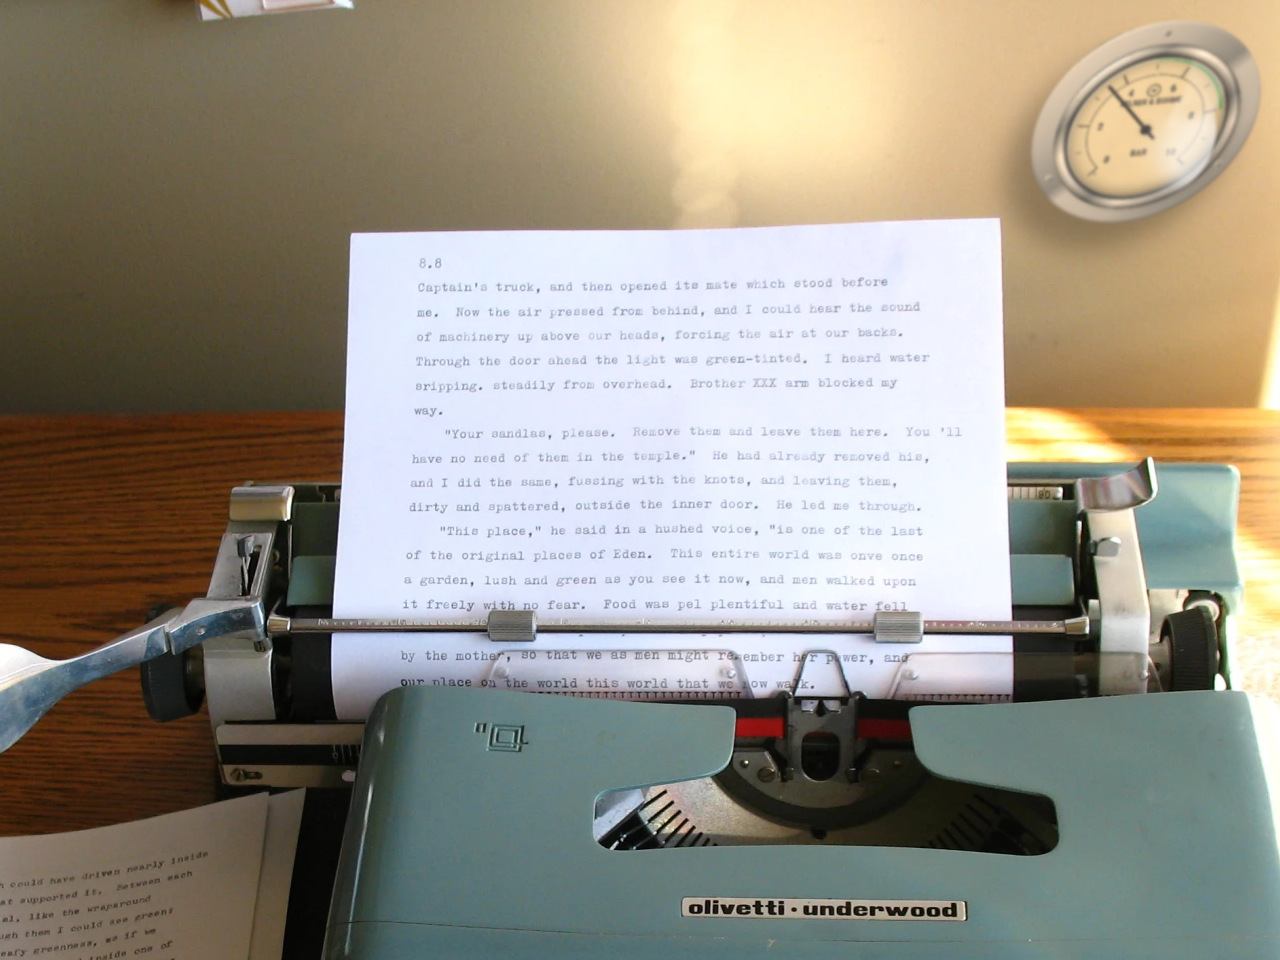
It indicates 3.5 bar
